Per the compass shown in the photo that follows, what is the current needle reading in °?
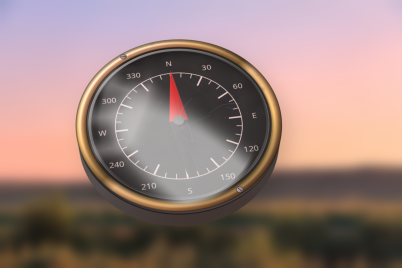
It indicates 0 °
